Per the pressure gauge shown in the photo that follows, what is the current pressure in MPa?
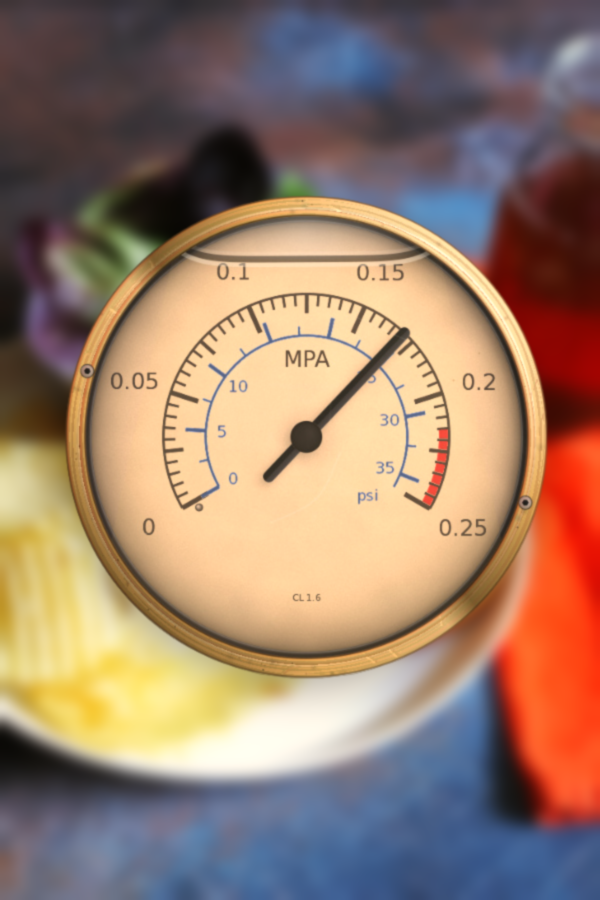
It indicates 0.17 MPa
